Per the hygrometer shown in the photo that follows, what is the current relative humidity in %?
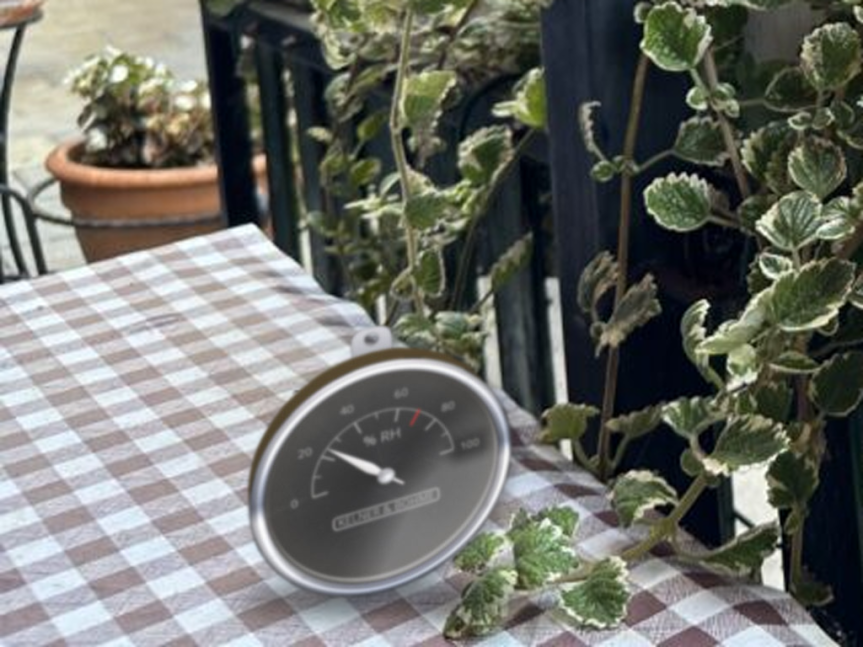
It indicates 25 %
